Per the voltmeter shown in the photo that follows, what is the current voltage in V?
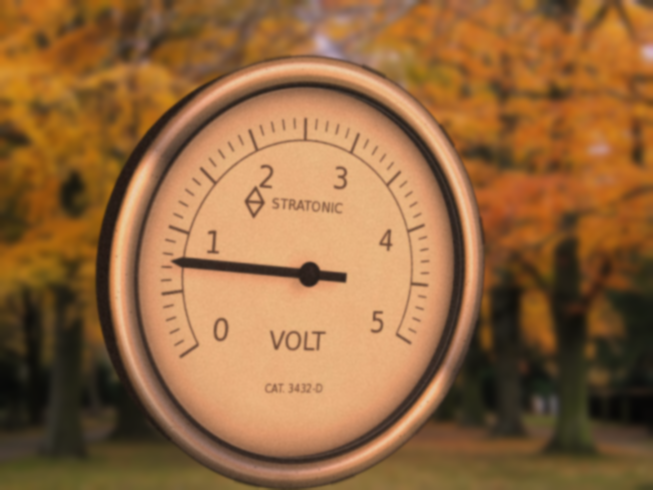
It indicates 0.75 V
